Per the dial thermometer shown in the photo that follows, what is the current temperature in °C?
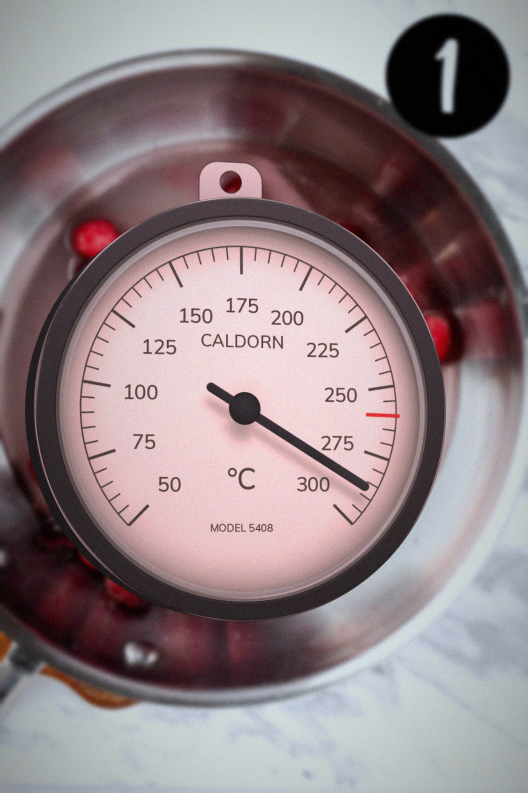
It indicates 287.5 °C
